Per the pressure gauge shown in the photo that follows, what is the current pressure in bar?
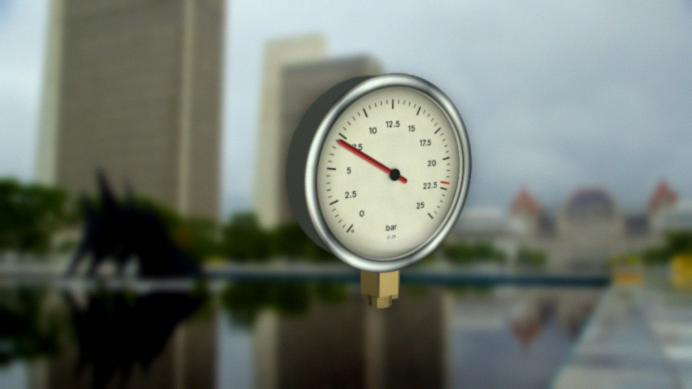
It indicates 7 bar
